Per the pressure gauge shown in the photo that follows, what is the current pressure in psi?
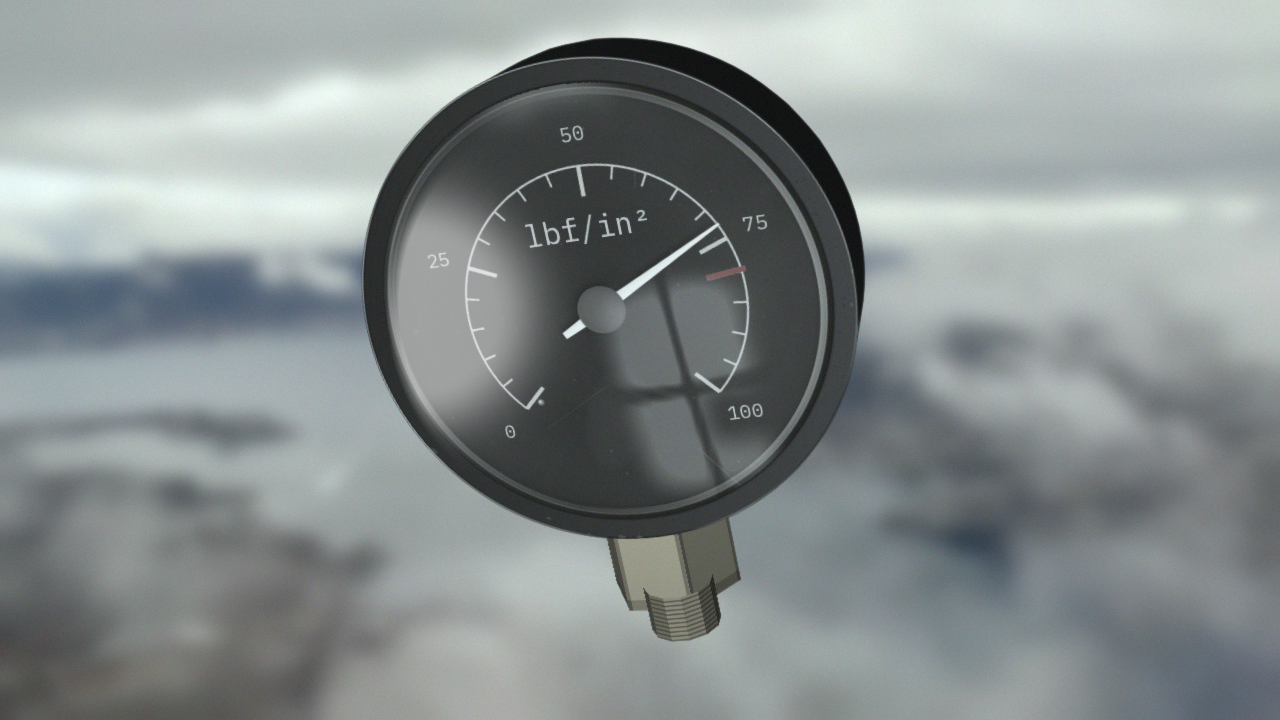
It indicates 72.5 psi
